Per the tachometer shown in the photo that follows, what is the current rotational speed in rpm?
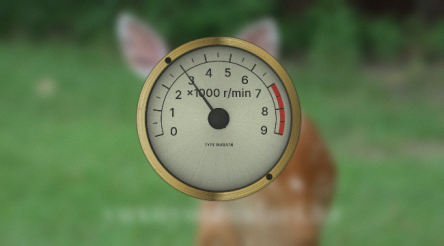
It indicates 3000 rpm
